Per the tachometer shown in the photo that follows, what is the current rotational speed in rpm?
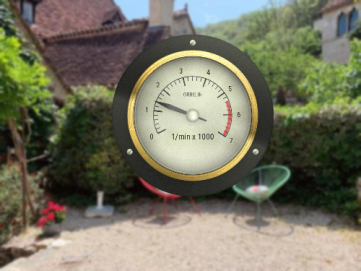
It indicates 1400 rpm
